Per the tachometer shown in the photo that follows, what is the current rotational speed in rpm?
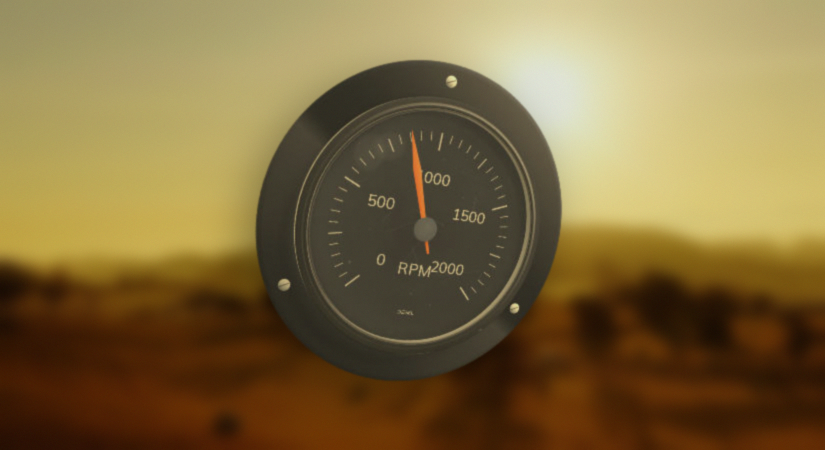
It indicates 850 rpm
